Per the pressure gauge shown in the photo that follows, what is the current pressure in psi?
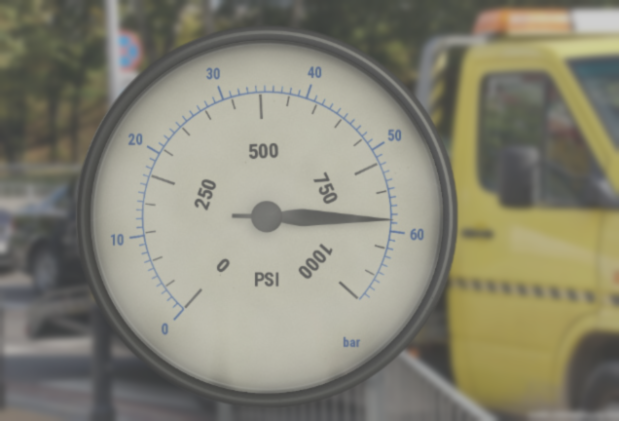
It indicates 850 psi
